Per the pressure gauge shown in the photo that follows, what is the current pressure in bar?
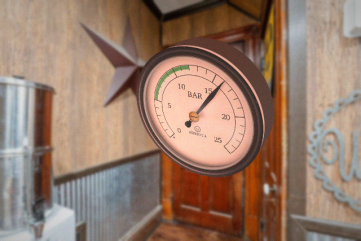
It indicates 16 bar
